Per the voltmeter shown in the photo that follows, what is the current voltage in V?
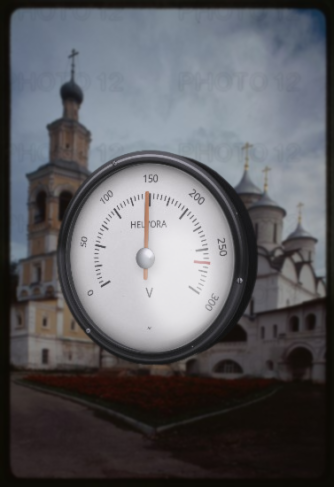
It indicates 150 V
